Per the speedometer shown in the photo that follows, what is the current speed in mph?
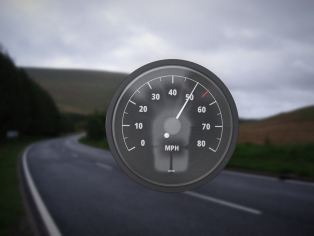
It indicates 50 mph
